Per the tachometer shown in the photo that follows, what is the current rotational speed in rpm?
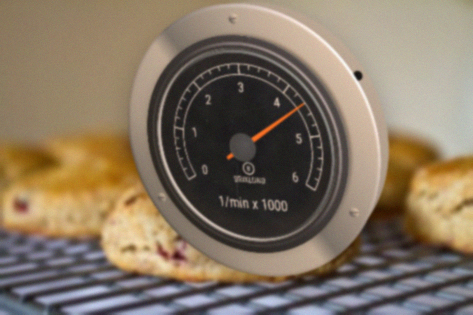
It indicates 4400 rpm
